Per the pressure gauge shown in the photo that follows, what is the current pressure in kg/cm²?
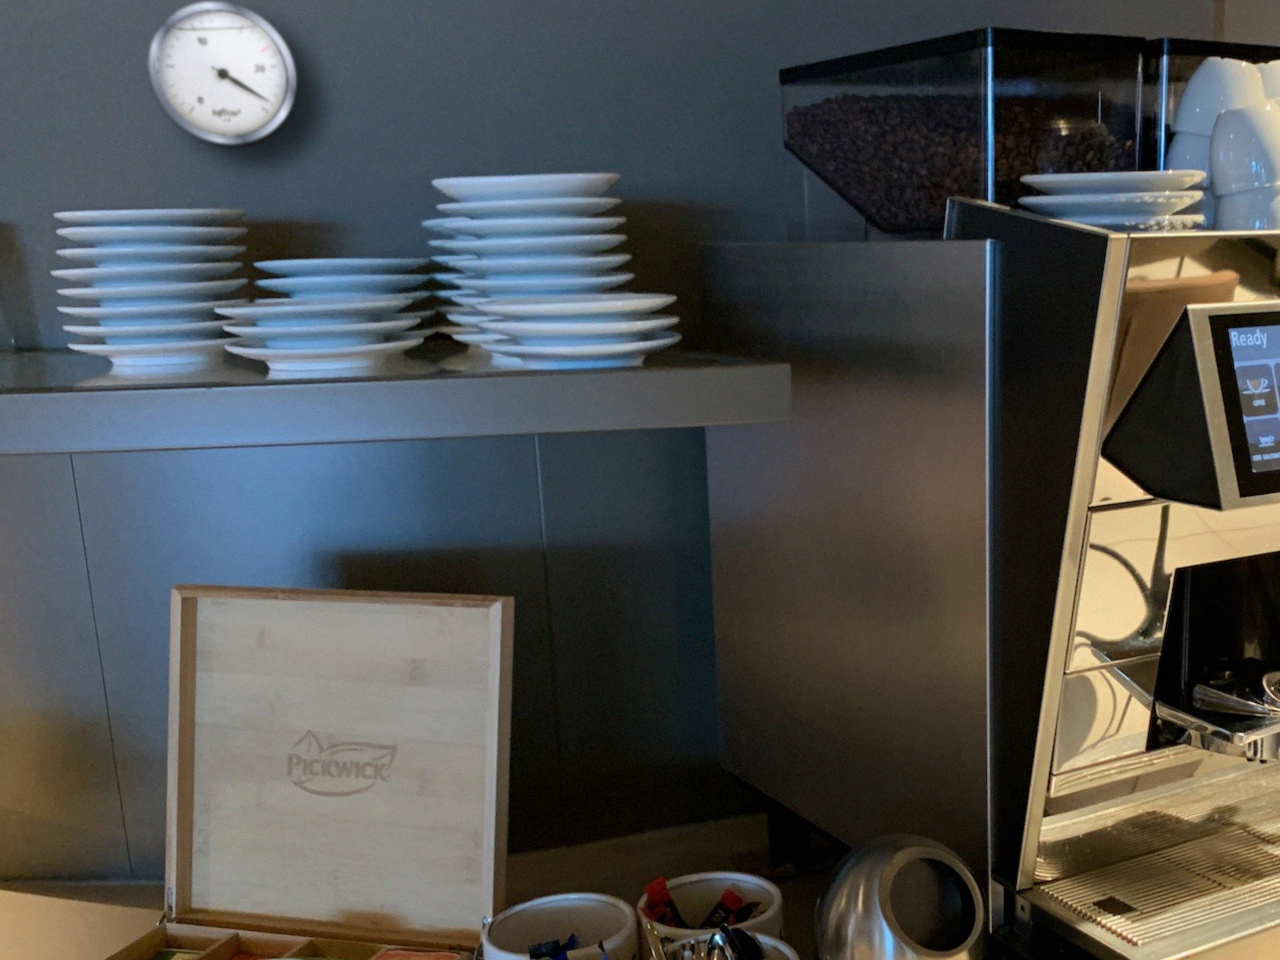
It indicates 24 kg/cm²
